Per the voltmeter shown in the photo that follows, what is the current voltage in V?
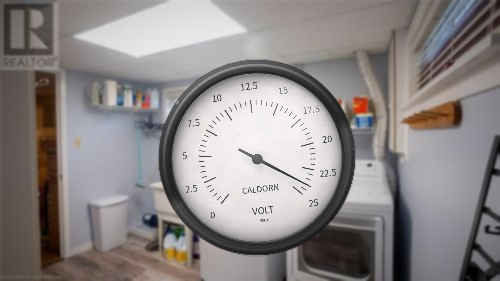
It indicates 24 V
